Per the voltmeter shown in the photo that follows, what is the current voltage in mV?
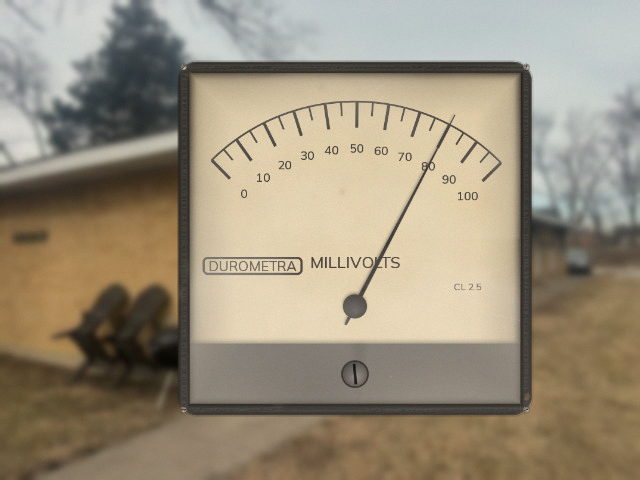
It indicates 80 mV
